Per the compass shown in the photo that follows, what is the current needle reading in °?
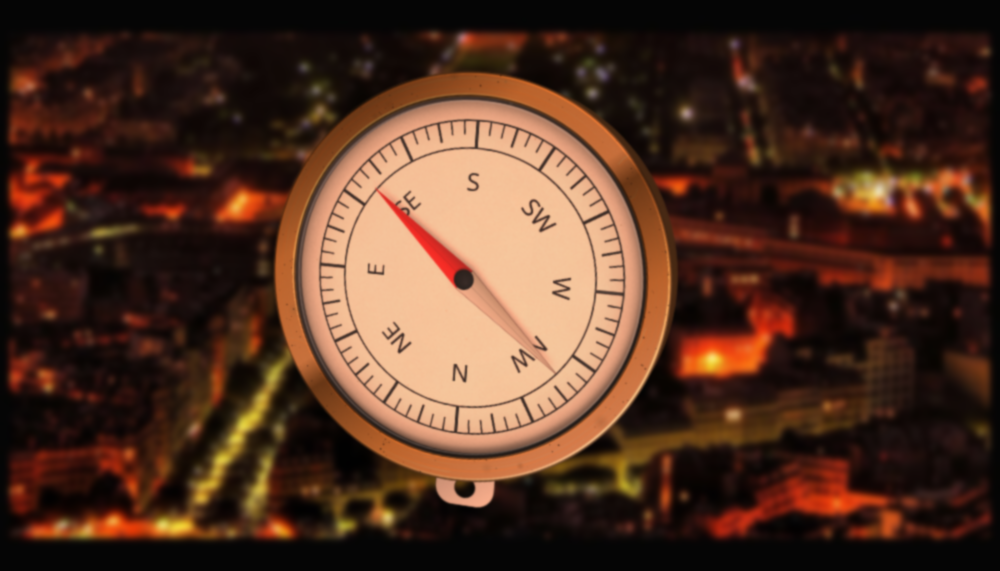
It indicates 130 °
